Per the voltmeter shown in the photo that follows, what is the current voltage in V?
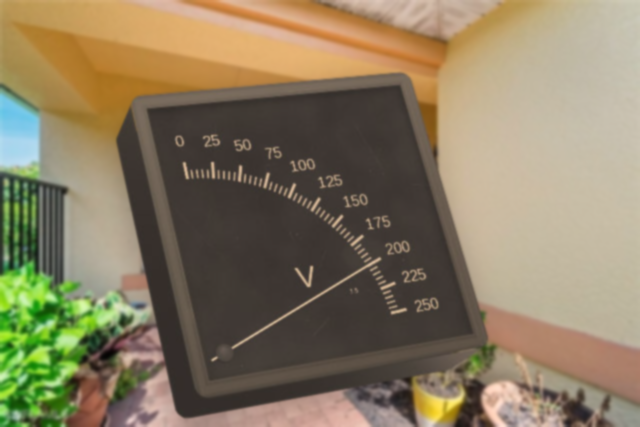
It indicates 200 V
